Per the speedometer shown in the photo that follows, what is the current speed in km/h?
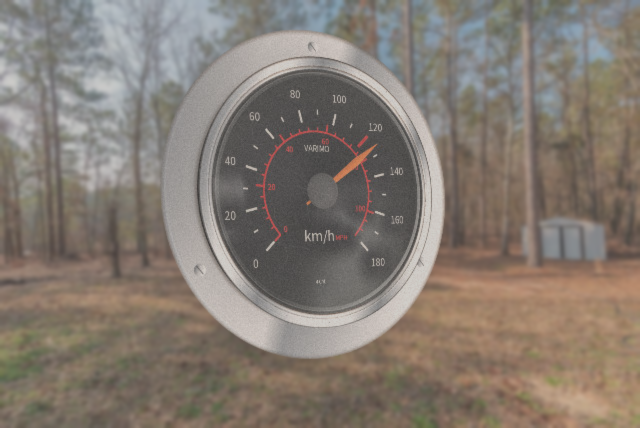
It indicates 125 km/h
